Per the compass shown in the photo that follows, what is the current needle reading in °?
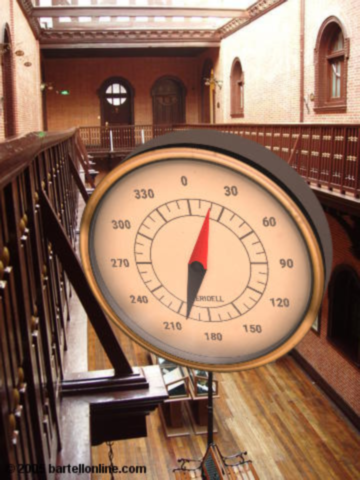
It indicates 20 °
